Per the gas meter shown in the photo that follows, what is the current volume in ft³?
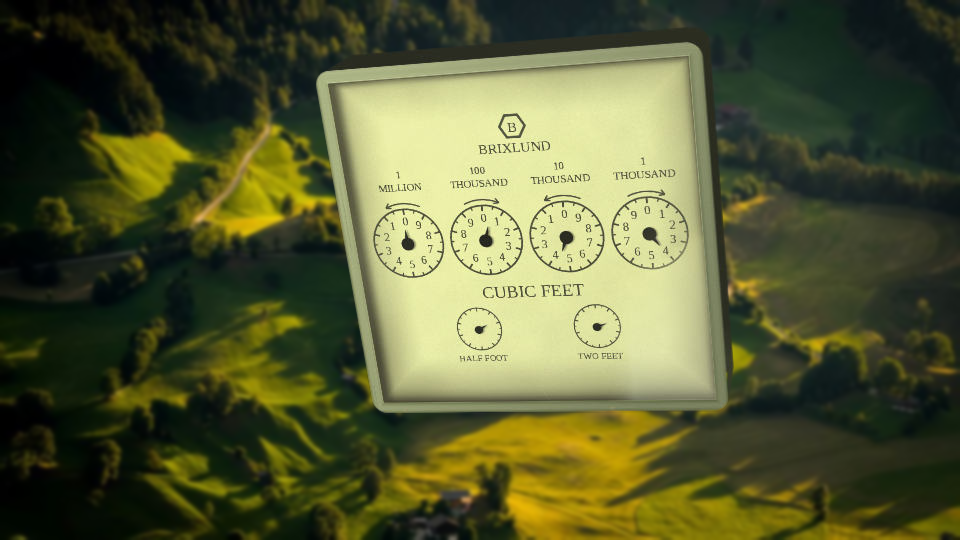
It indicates 4400 ft³
